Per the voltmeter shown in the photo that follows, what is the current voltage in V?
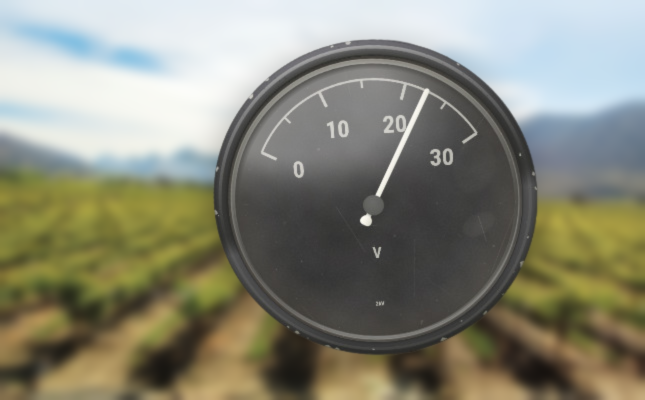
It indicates 22.5 V
